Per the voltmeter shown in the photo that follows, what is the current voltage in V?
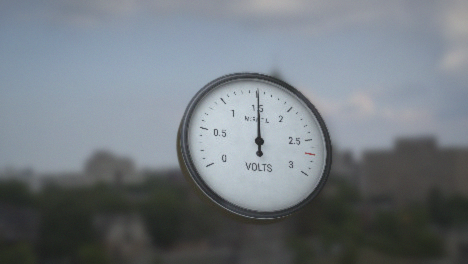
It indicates 1.5 V
